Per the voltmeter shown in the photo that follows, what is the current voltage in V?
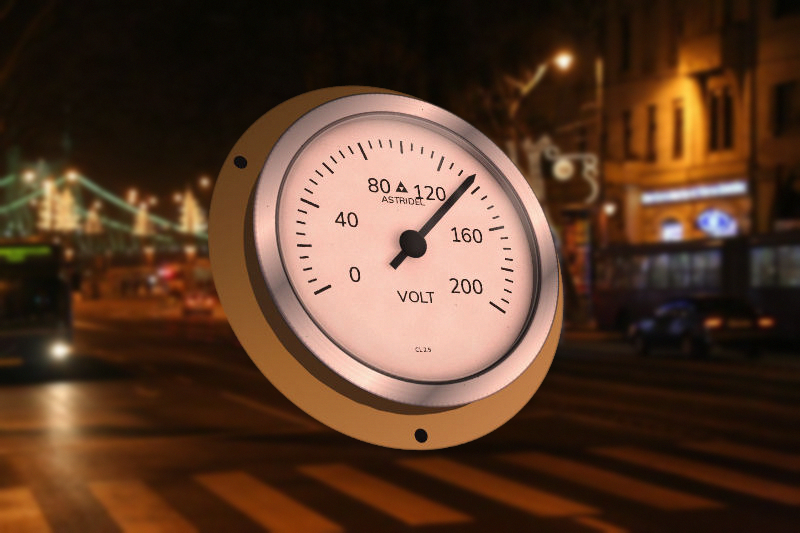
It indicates 135 V
